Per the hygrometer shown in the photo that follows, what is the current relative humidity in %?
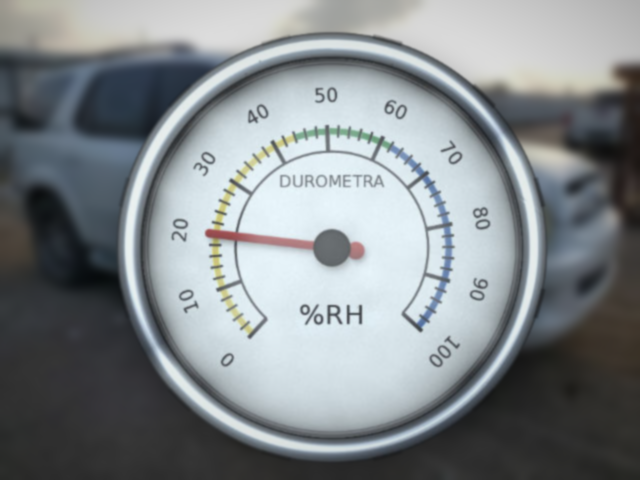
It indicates 20 %
